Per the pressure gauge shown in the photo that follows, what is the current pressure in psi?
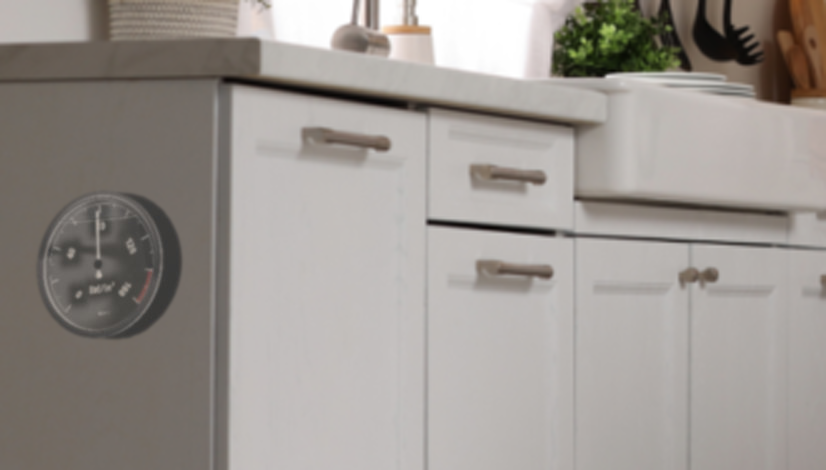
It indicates 80 psi
